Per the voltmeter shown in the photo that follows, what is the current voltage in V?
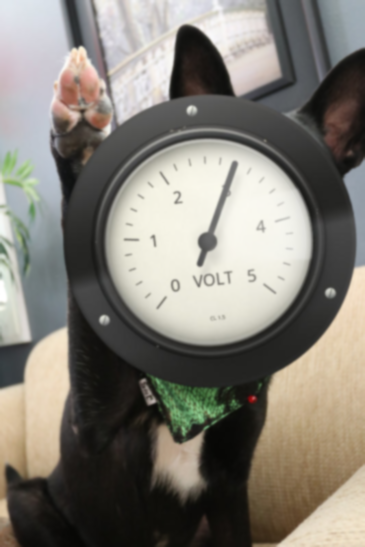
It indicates 3 V
